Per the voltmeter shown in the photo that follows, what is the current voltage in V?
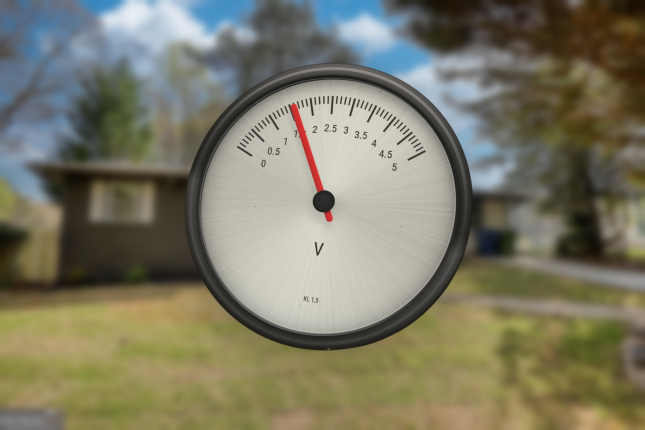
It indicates 1.6 V
